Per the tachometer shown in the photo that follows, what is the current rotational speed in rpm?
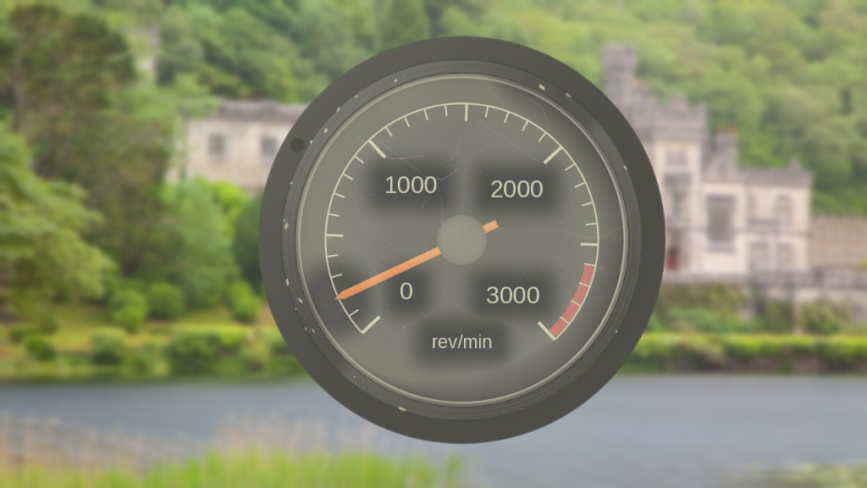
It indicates 200 rpm
